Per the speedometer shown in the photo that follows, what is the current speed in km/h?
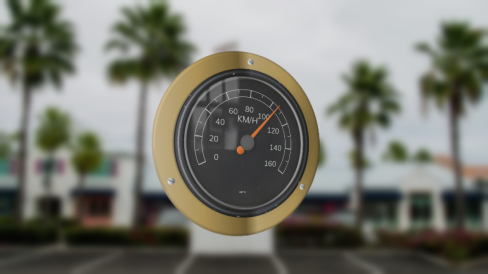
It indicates 105 km/h
